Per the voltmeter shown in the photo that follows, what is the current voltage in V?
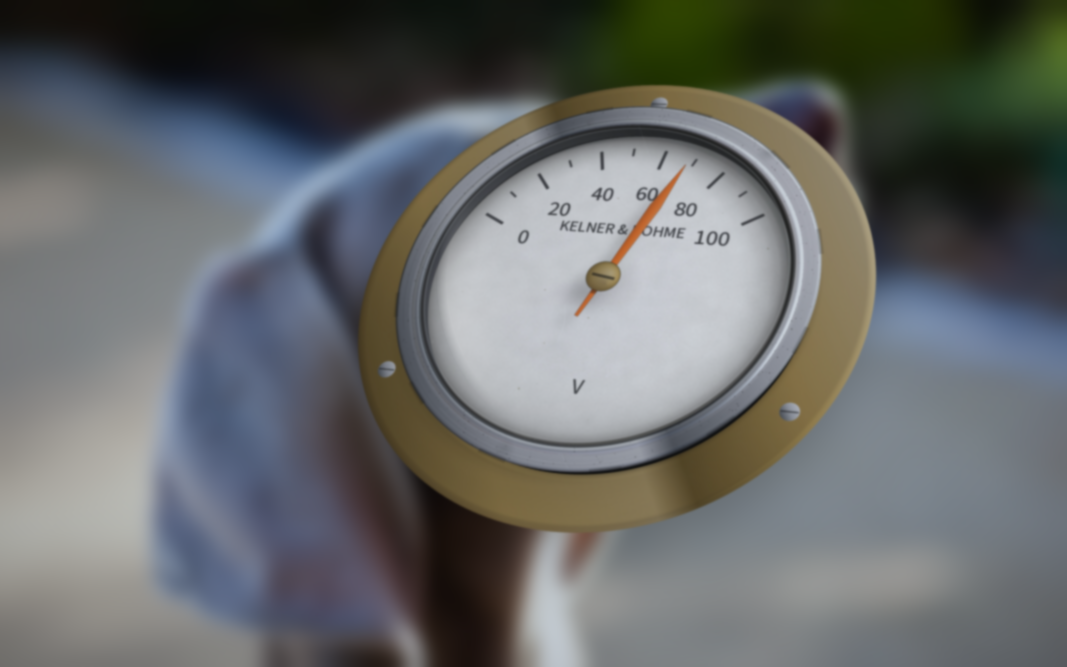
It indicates 70 V
